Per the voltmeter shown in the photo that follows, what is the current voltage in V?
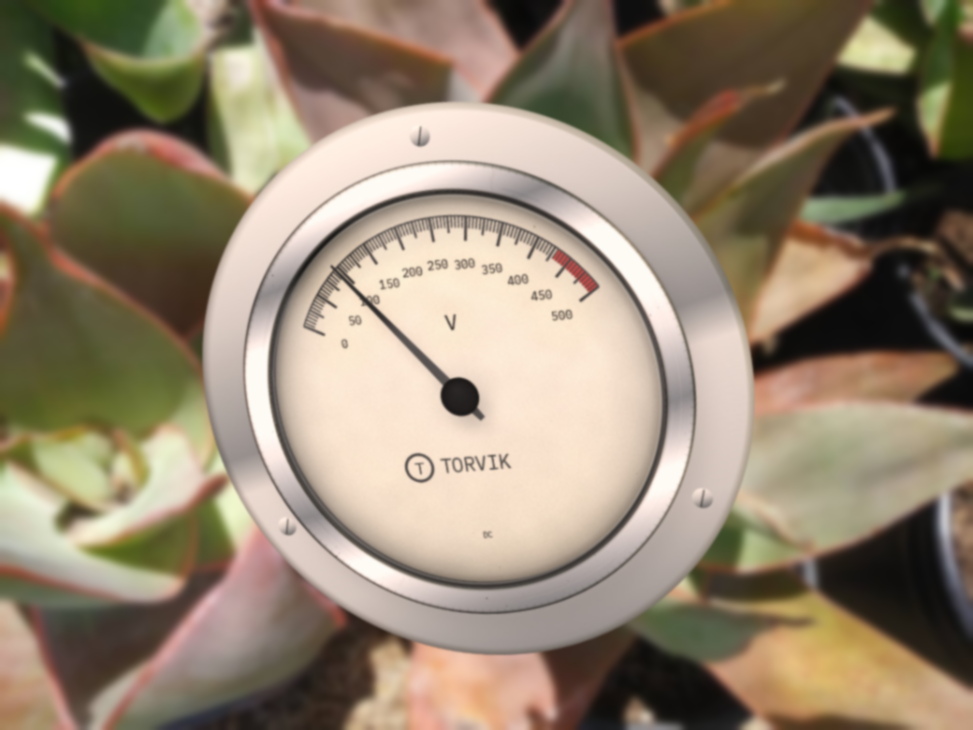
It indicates 100 V
